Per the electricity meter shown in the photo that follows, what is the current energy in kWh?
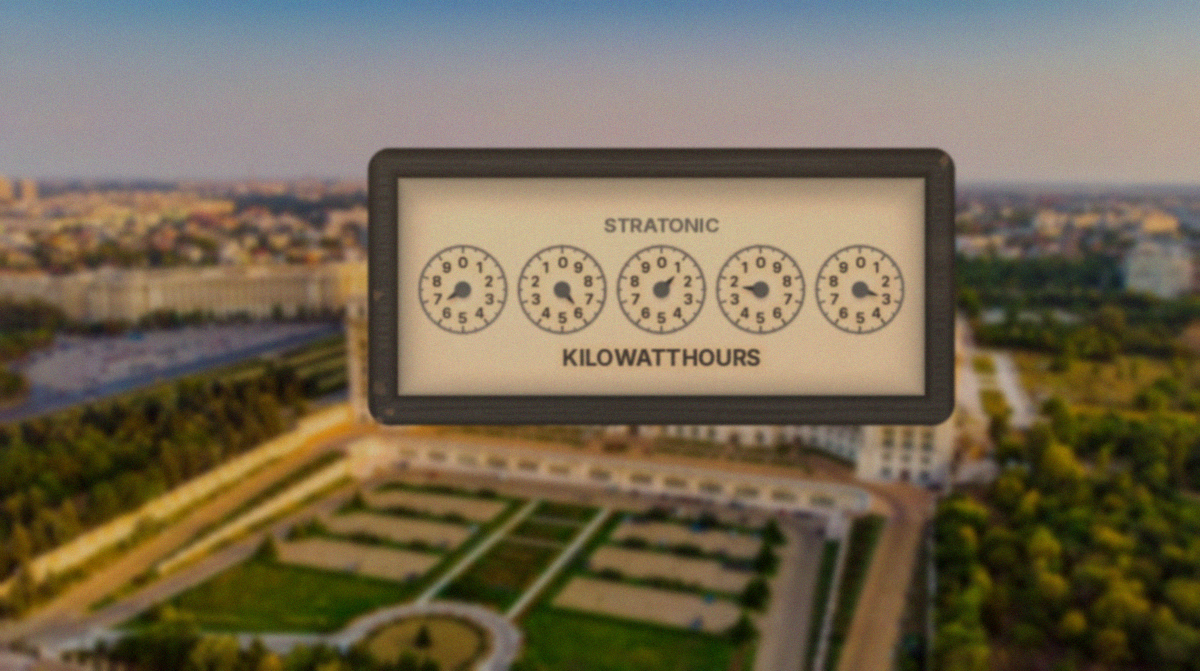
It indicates 66123 kWh
